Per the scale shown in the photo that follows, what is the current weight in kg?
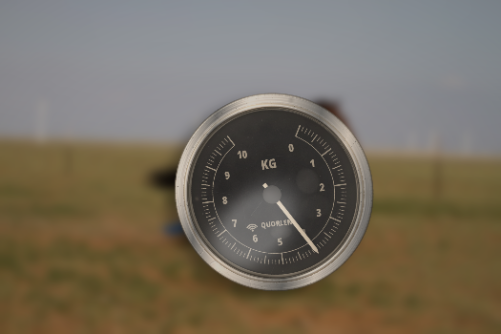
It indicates 4 kg
